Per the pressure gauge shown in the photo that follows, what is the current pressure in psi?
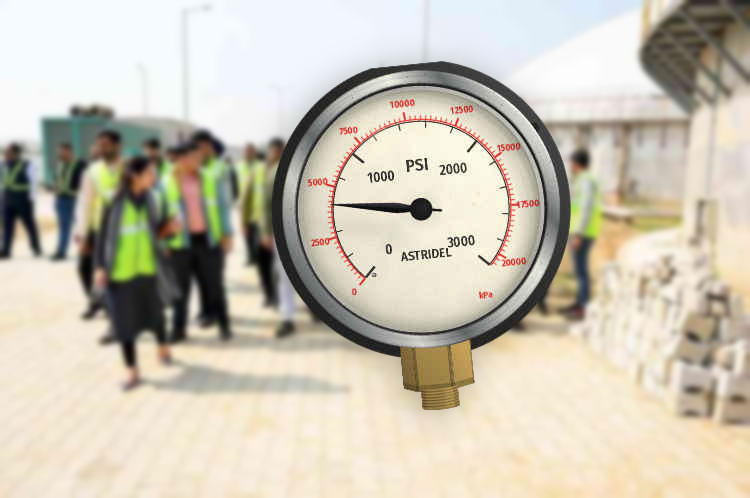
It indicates 600 psi
